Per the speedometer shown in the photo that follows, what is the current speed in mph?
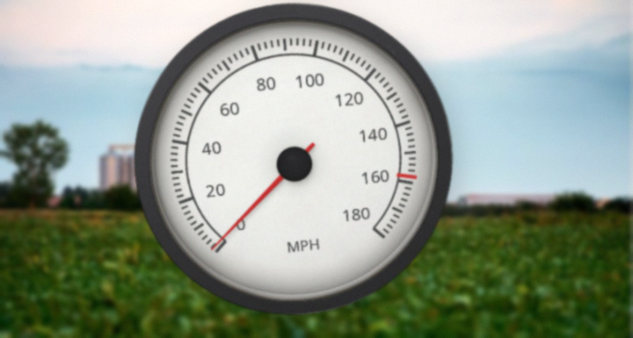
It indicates 2 mph
